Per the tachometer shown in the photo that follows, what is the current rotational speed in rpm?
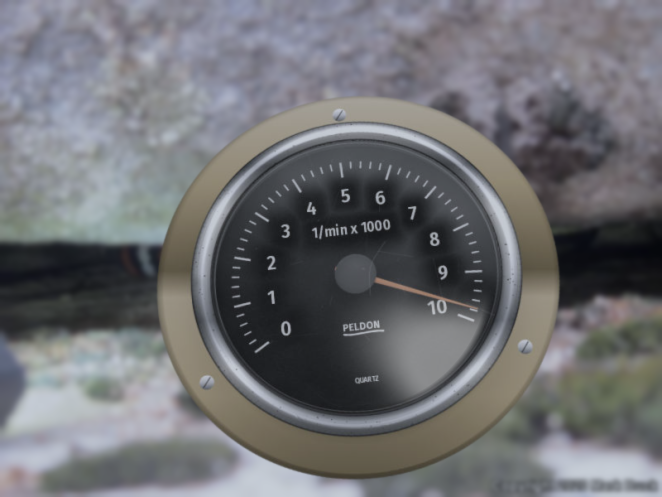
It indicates 9800 rpm
